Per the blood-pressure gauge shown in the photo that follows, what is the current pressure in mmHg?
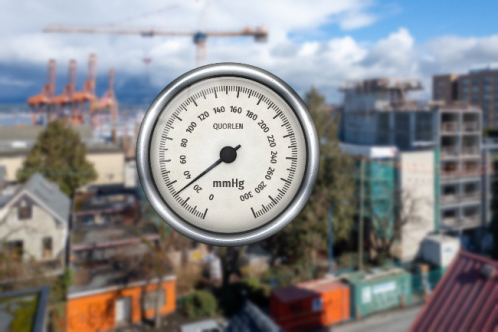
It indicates 30 mmHg
